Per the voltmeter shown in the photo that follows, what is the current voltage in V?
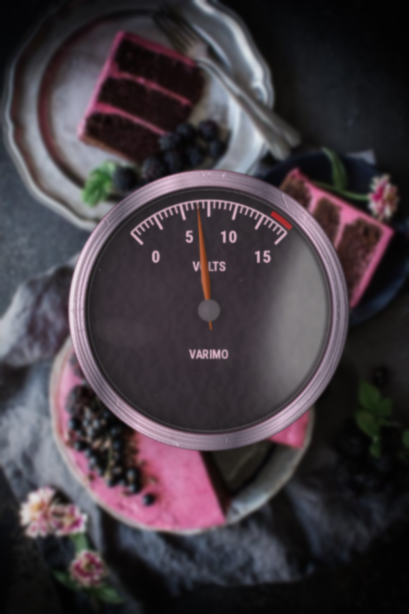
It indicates 6.5 V
